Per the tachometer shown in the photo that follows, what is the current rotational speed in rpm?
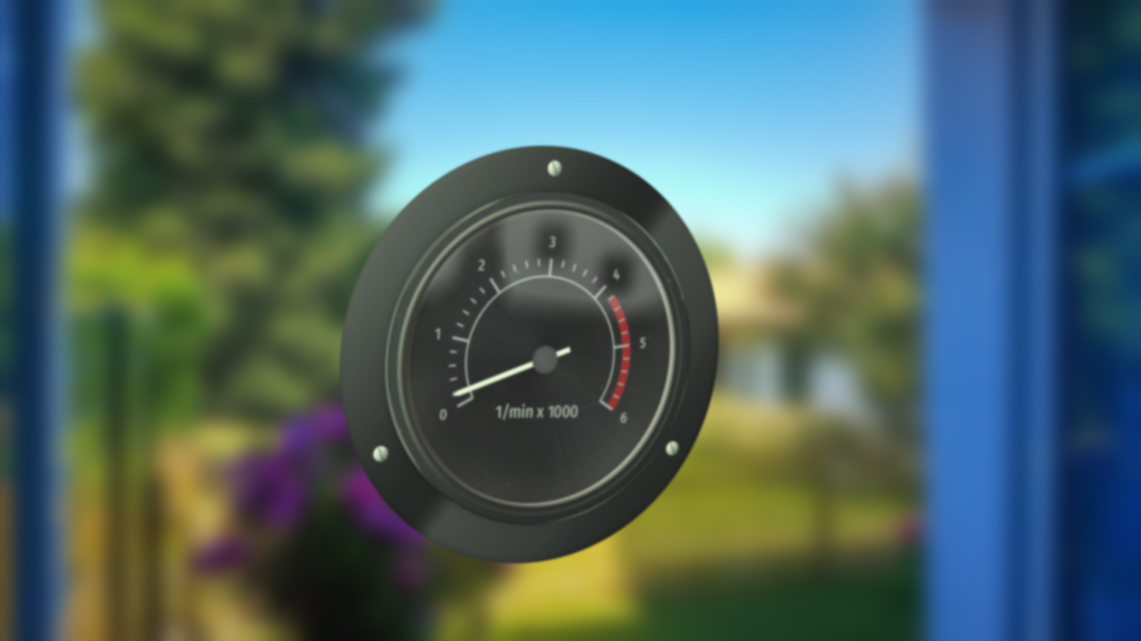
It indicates 200 rpm
